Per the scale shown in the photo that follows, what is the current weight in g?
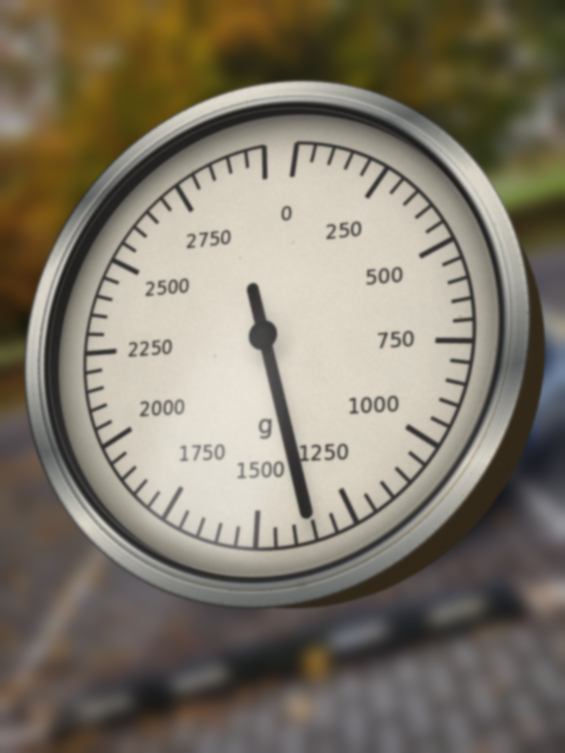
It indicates 1350 g
